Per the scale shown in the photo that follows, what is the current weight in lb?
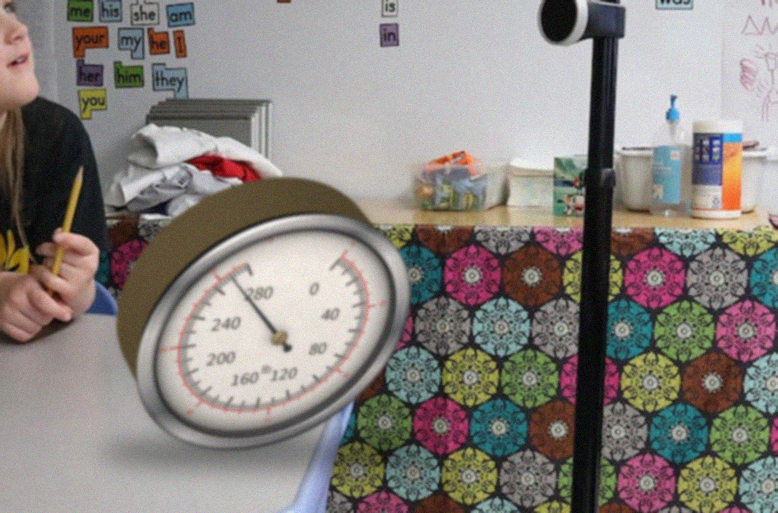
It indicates 270 lb
